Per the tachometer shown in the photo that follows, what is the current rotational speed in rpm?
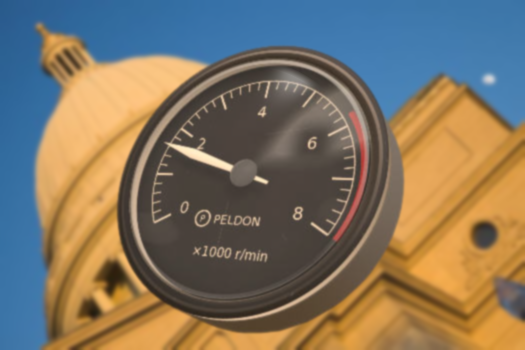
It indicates 1600 rpm
